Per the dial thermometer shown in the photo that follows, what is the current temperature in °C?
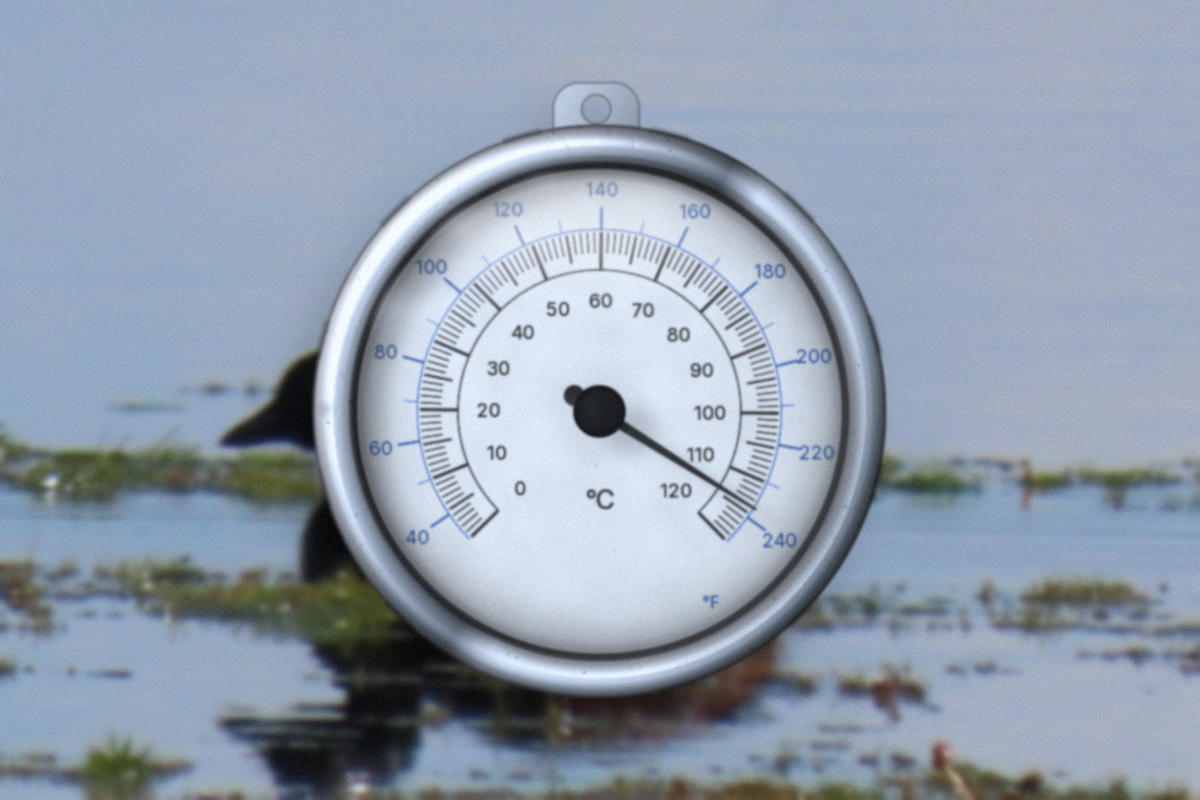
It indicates 114 °C
